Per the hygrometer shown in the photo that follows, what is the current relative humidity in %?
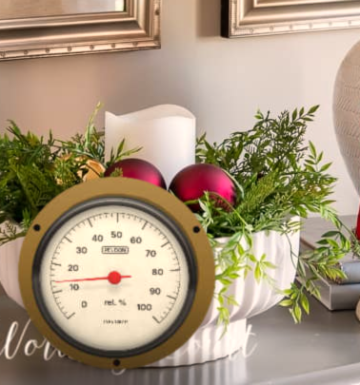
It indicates 14 %
